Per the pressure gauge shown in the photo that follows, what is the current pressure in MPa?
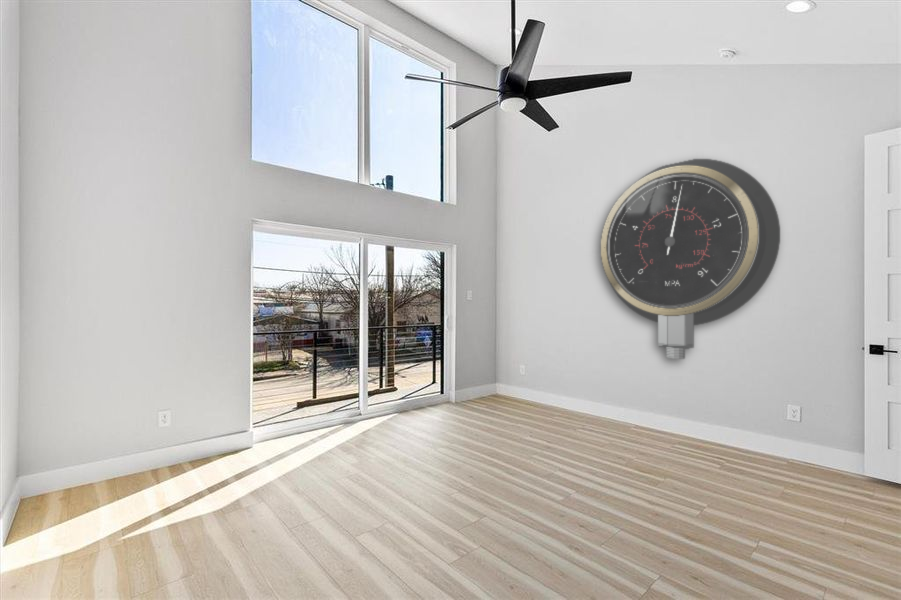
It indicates 8.5 MPa
